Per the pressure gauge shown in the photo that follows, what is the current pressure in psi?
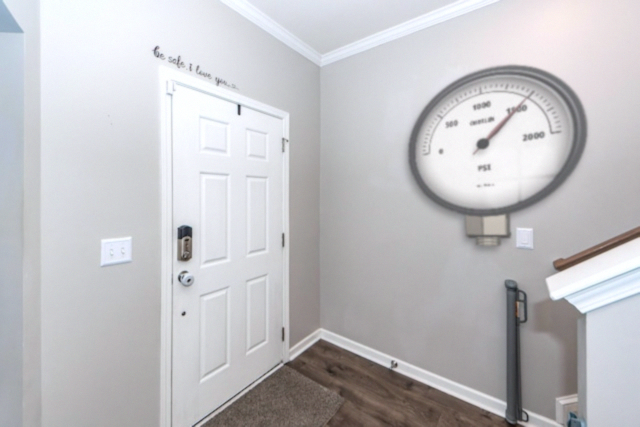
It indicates 1500 psi
